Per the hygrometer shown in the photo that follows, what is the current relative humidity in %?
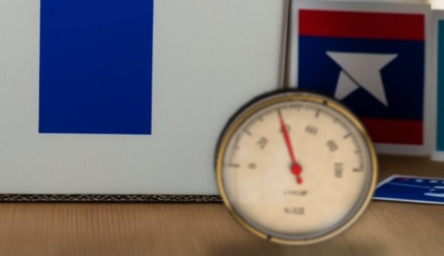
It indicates 40 %
